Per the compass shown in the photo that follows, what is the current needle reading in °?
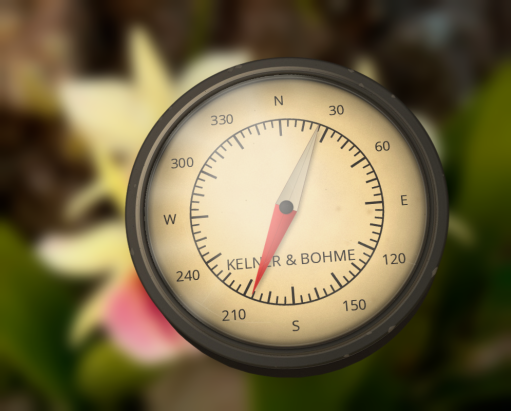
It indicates 205 °
